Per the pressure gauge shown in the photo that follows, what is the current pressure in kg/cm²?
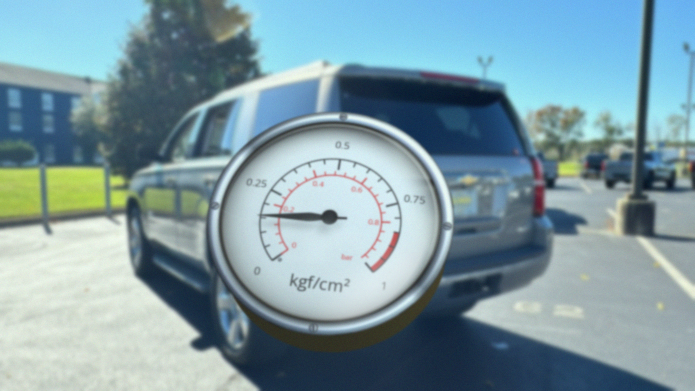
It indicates 0.15 kg/cm²
